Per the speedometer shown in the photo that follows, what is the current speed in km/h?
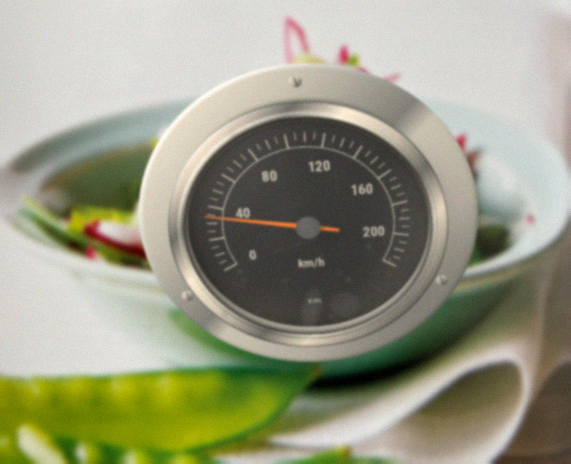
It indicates 35 km/h
